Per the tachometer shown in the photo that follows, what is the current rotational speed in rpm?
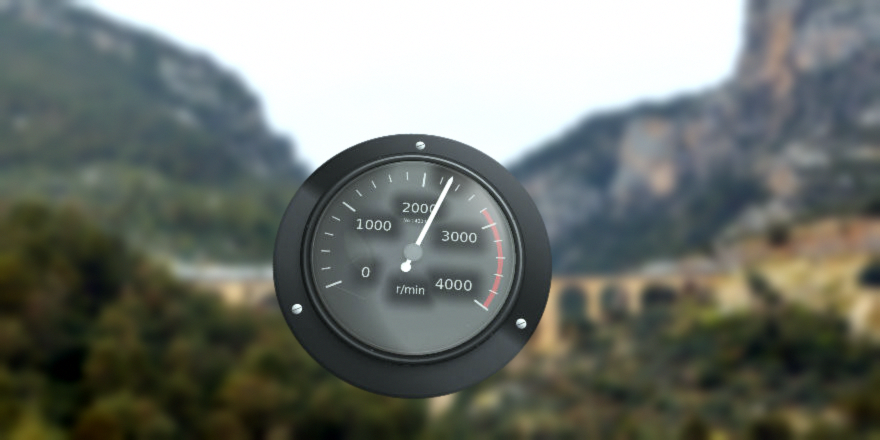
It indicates 2300 rpm
